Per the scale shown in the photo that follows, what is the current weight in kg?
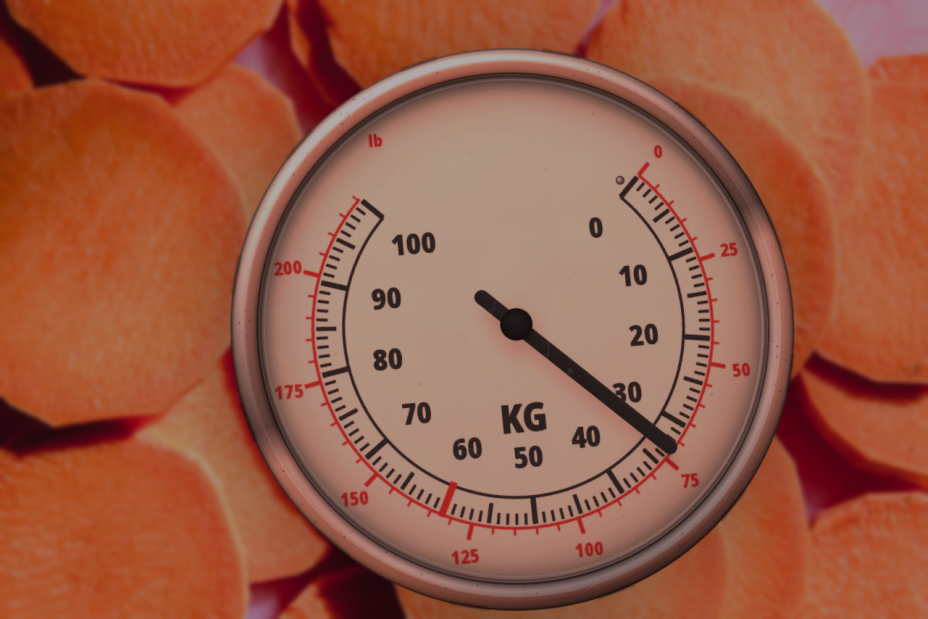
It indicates 33 kg
